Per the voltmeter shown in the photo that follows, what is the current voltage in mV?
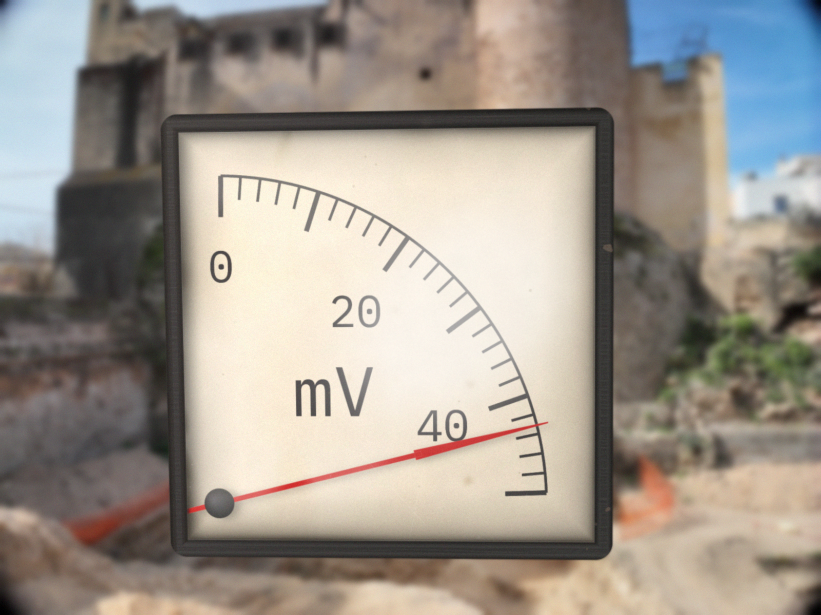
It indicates 43 mV
